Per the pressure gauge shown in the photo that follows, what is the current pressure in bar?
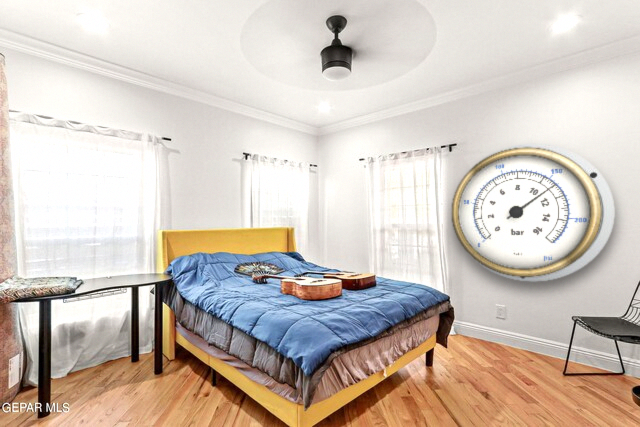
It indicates 11 bar
